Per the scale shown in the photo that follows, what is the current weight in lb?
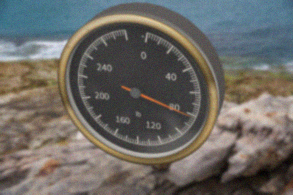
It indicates 80 lb
